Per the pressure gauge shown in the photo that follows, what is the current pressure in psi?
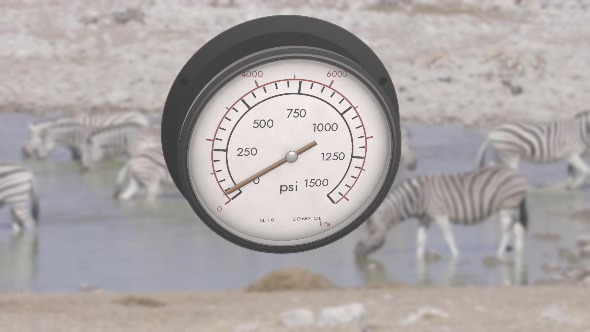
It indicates 50 psi
